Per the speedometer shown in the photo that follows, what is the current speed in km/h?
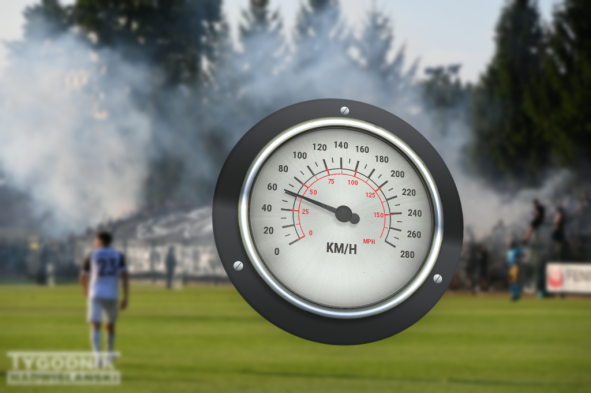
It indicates 60 km/h
